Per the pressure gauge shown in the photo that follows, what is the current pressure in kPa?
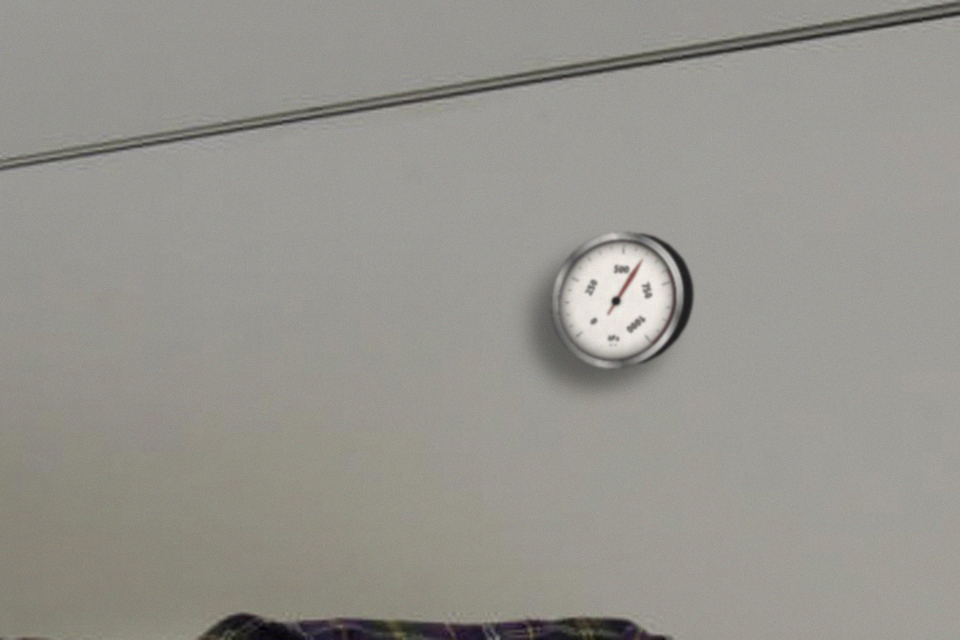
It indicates 600 kPa
